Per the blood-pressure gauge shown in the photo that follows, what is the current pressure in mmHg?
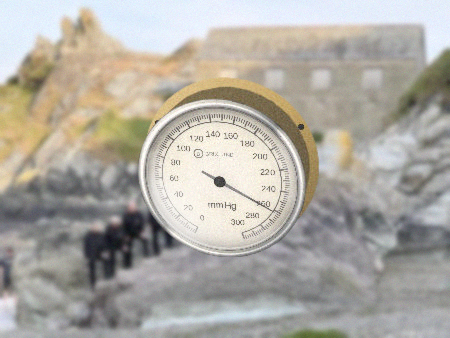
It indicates 260 mmHg
